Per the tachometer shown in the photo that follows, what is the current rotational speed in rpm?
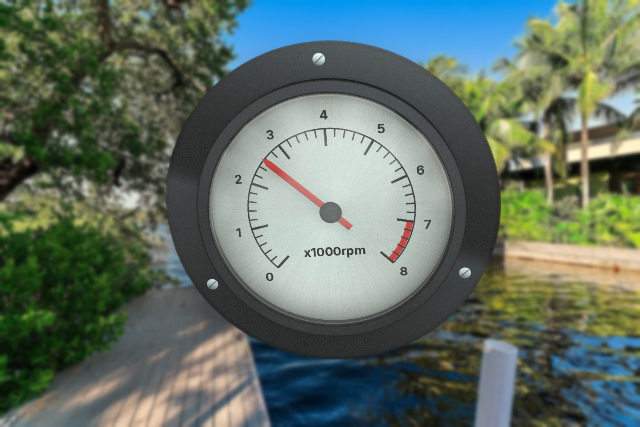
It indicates 2600 rpm
